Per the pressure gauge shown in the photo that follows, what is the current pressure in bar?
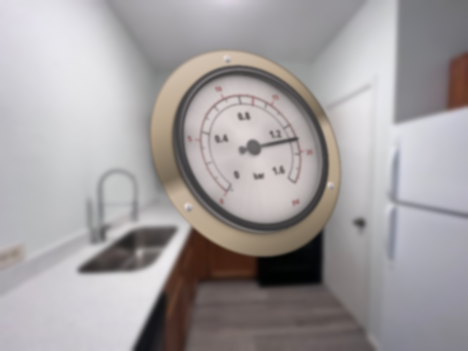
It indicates 1.3 bar
